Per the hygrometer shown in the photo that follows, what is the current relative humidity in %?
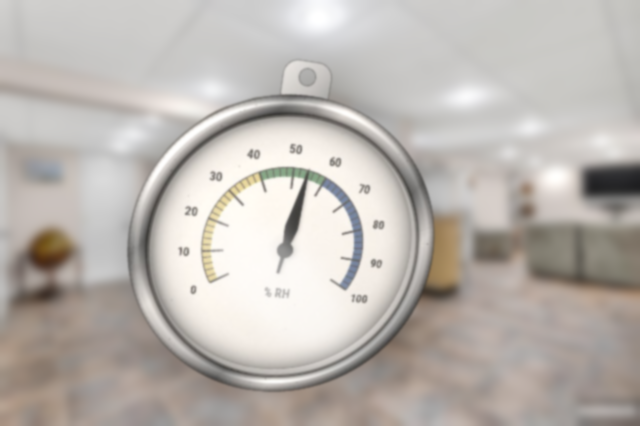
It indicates 54 %
